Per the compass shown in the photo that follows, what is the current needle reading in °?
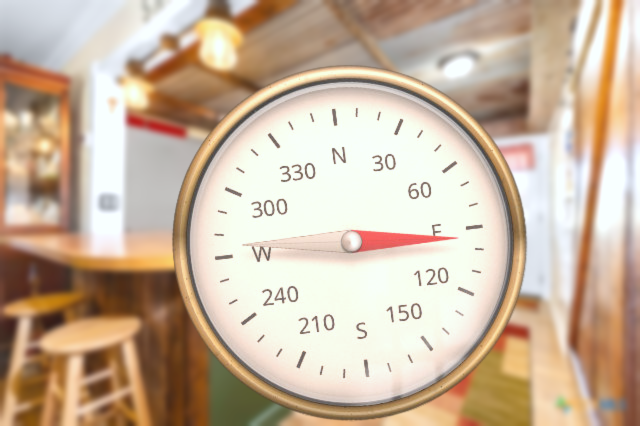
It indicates 95 °
